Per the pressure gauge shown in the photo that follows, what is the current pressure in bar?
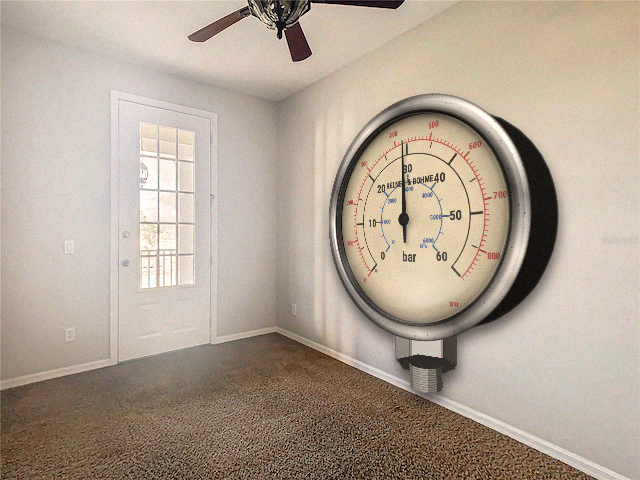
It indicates 30 bar
